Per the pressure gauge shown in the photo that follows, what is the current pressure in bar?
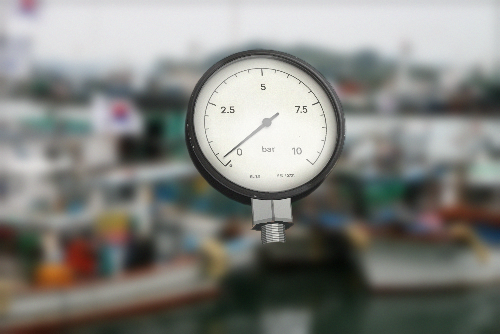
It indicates 0.25 bar
